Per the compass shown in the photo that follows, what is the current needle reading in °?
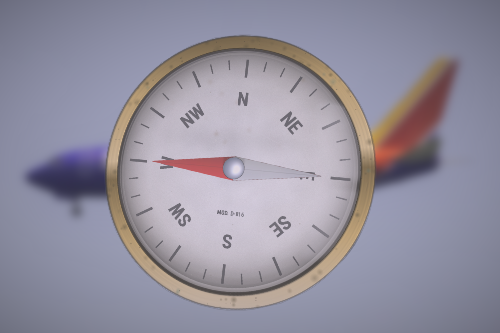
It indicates 270 °
